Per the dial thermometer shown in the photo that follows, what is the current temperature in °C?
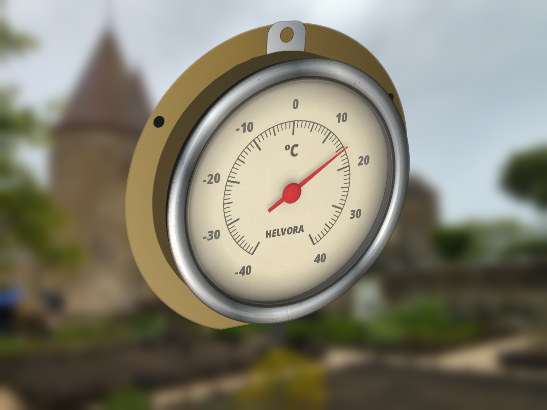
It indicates 15 °C
